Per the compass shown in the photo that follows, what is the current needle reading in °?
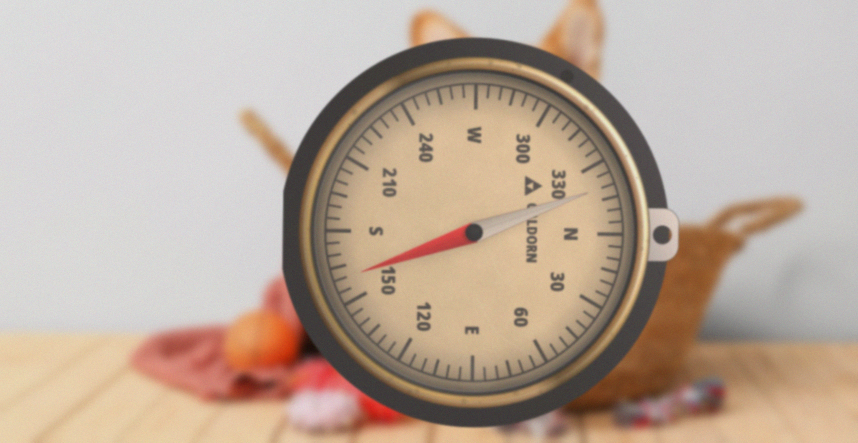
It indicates 160 °
